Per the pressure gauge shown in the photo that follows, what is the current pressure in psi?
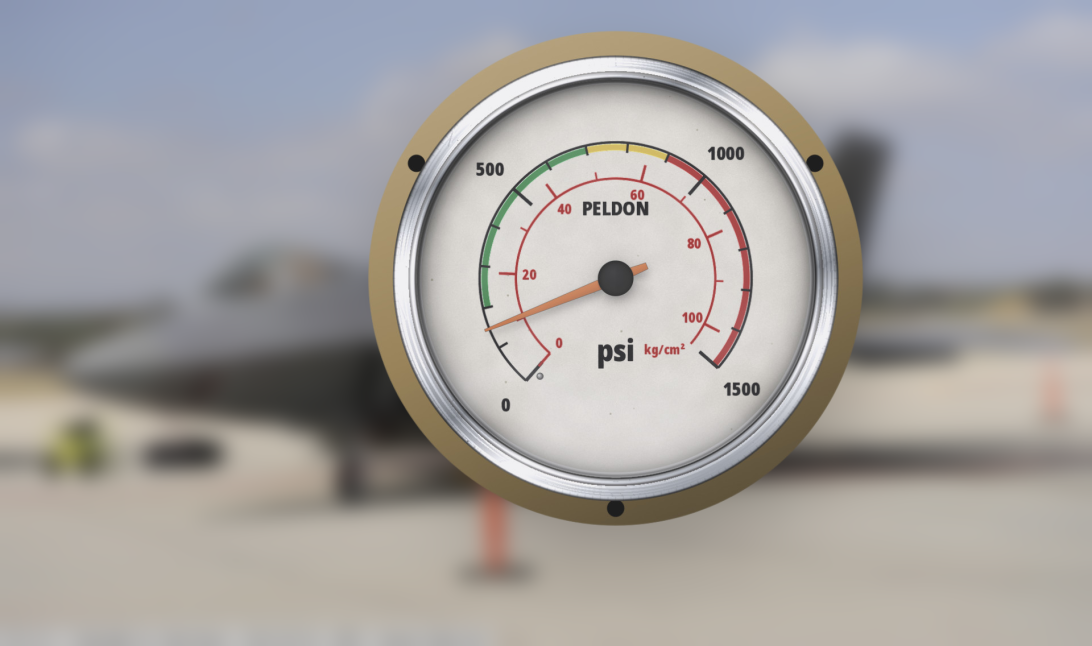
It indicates 150 psi
